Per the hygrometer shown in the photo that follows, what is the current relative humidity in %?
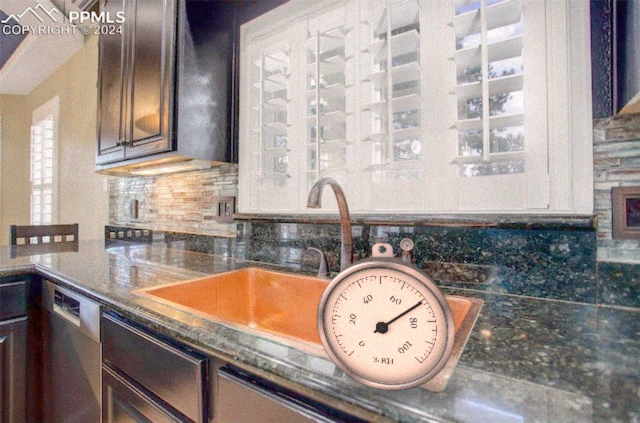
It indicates 70 %
